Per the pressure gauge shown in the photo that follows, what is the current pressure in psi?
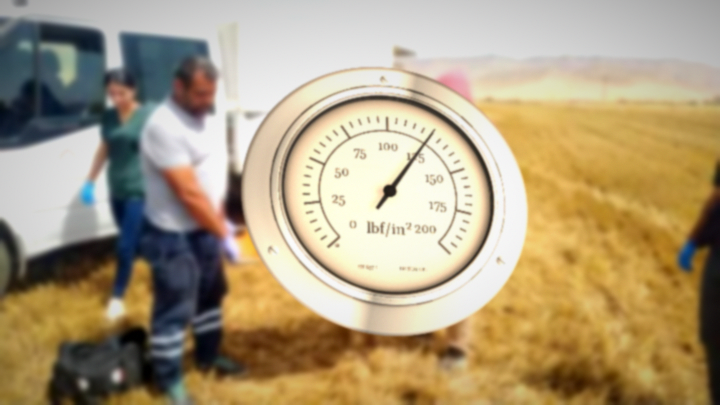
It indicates 125 psi
